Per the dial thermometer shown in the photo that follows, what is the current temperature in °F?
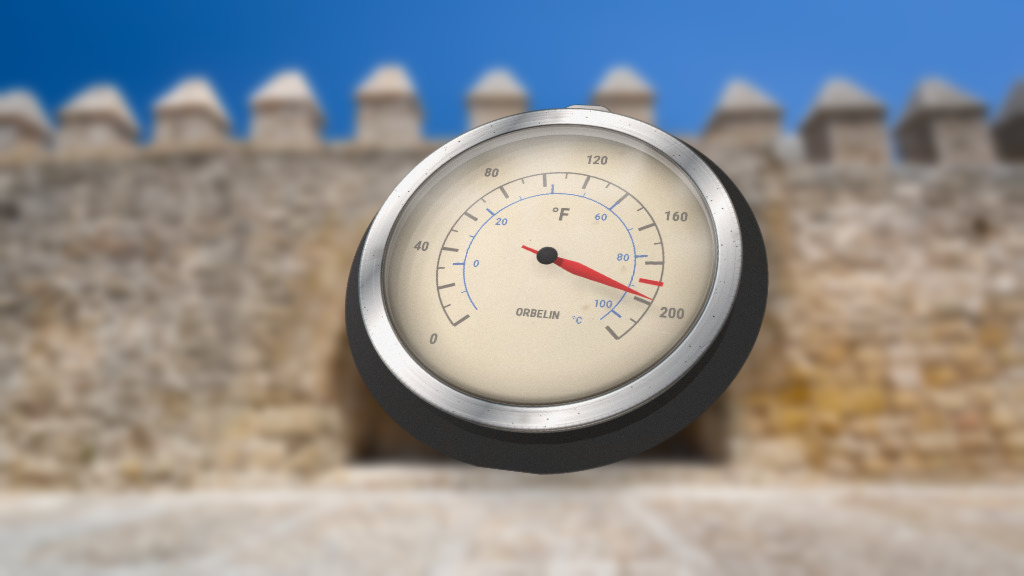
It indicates 200 °F
